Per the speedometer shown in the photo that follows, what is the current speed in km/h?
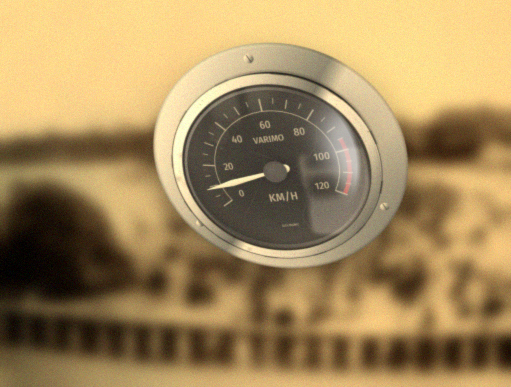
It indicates 10 km/h
